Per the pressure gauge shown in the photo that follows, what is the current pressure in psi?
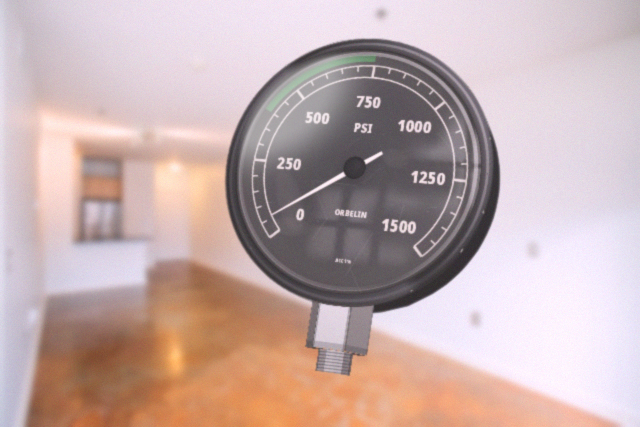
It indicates 50 psi
